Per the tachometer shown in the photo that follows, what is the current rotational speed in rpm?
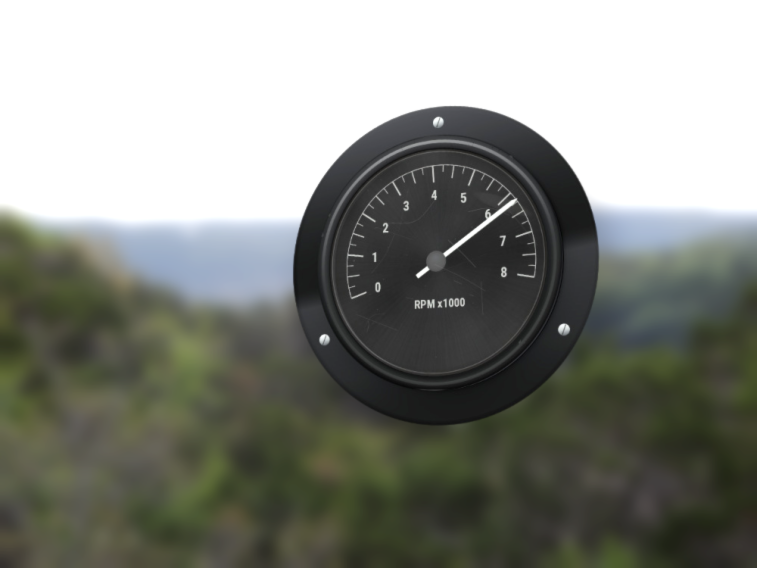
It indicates 6250 rpm
